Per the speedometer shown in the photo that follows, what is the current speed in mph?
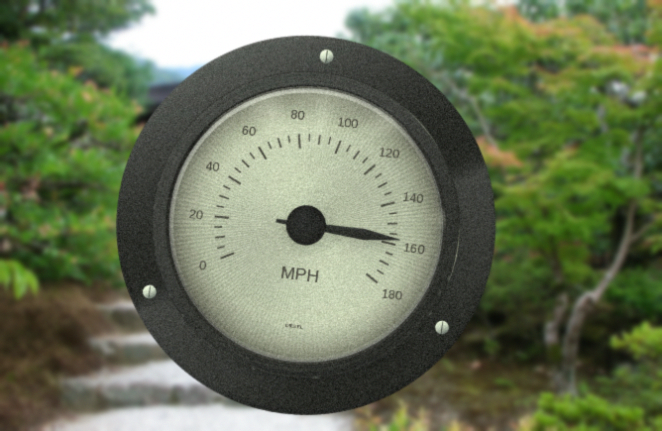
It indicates 157.5 mph
